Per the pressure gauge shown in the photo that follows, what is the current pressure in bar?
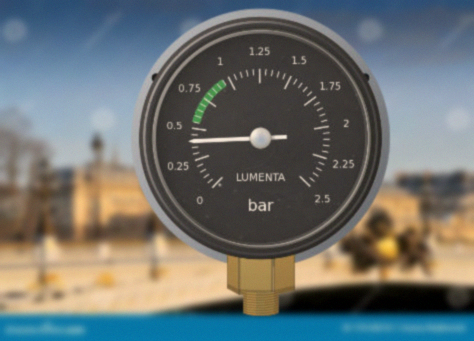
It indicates 0.4 bar
